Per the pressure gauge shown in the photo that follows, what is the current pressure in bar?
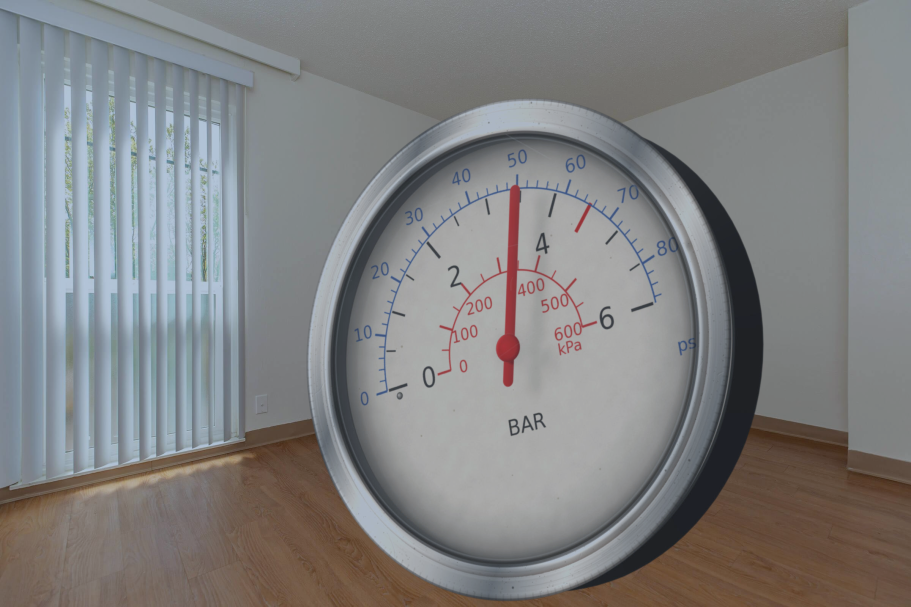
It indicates 3.5 bar
